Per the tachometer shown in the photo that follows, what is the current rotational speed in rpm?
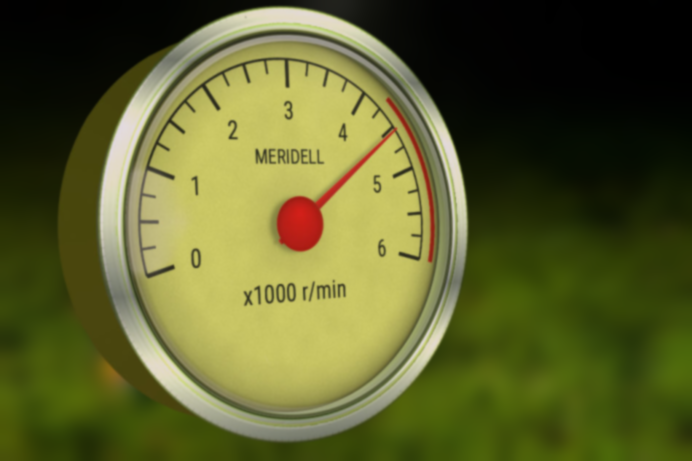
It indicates 4500 rpm
